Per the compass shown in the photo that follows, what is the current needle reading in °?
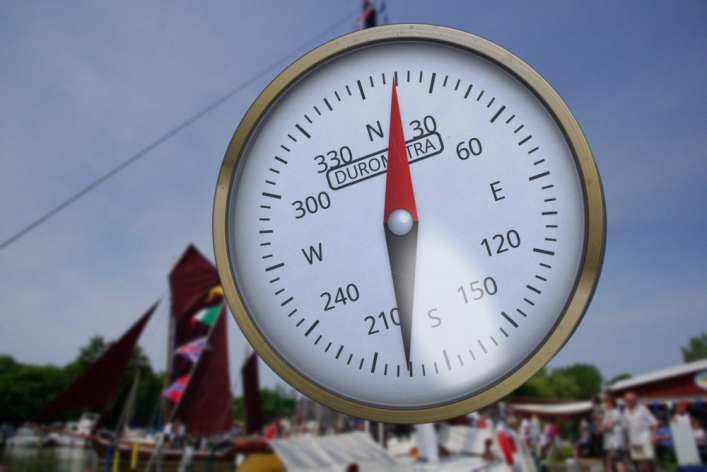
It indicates 15 °
